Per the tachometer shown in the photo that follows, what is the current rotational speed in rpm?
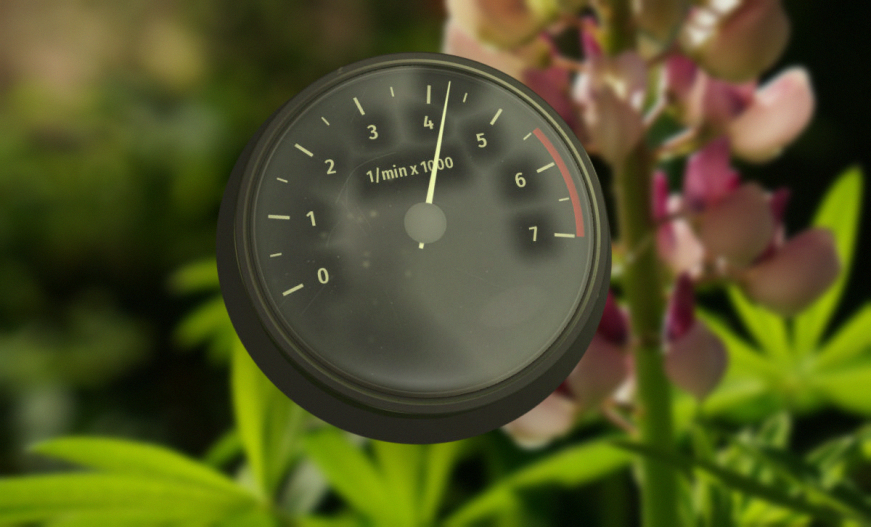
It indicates 4250 rpm
